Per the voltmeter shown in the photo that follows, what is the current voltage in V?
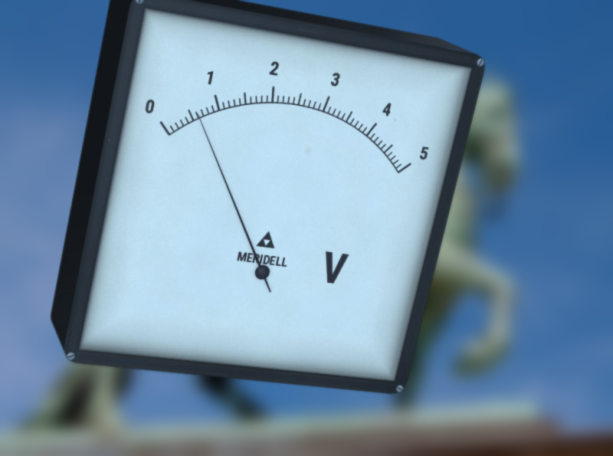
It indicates 0.6 V
